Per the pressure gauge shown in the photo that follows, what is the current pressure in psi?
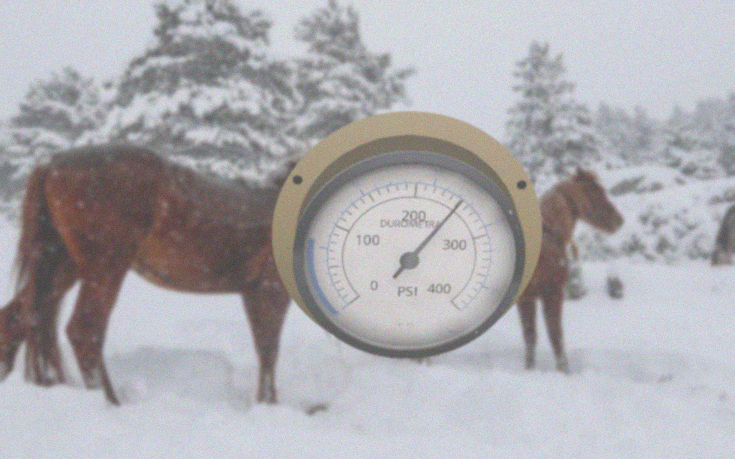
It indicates 250 psi
